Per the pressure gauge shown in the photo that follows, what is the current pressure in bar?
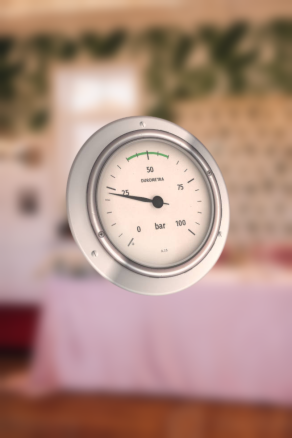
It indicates 22.5 bar
